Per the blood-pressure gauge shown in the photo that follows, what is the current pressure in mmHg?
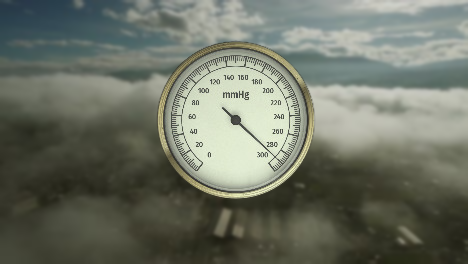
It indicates 290 mmHg
